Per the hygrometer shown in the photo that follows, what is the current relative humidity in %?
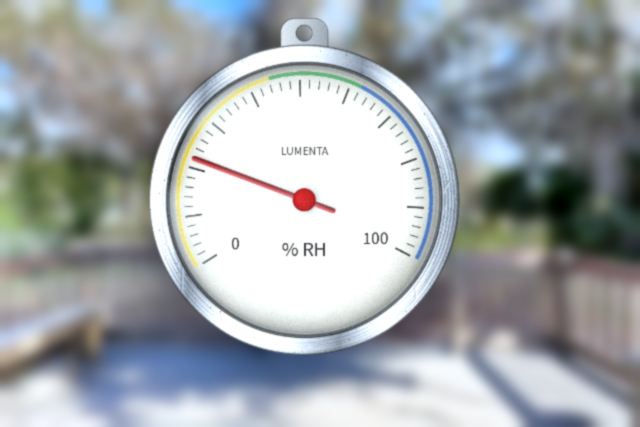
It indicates 22 %
